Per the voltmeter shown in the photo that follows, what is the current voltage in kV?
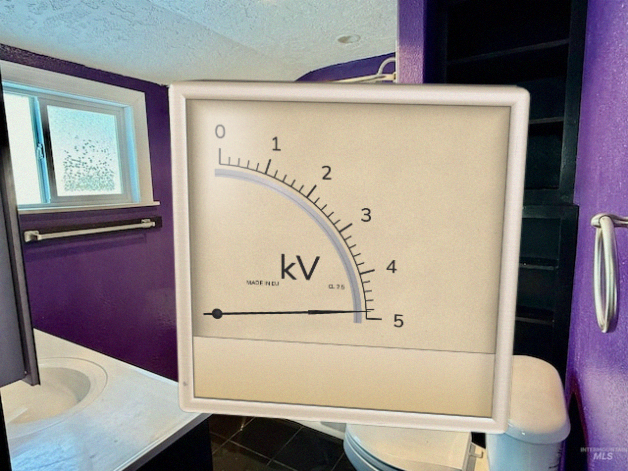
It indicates 4.8 kV
